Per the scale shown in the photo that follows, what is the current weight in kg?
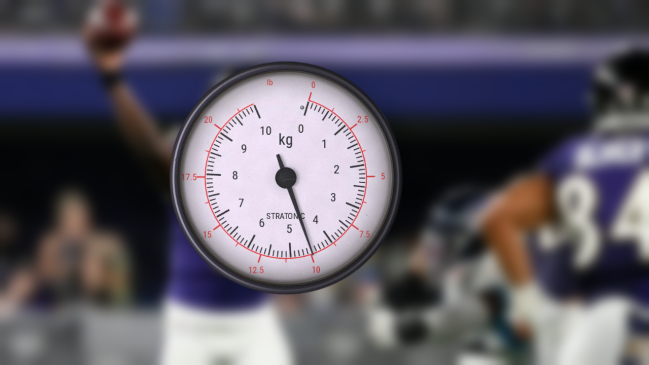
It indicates 4.5 kg
